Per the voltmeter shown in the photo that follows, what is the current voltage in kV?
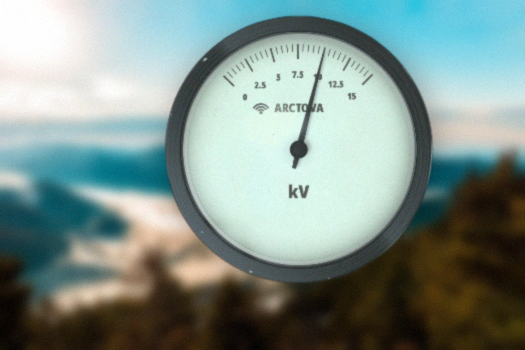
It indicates 10 kV
